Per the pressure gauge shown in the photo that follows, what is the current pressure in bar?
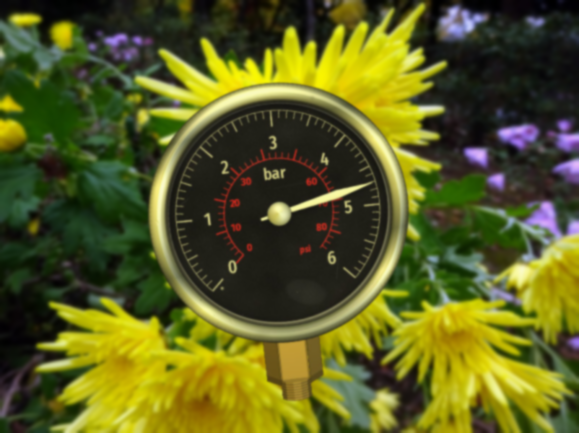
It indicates 4.7 bar
